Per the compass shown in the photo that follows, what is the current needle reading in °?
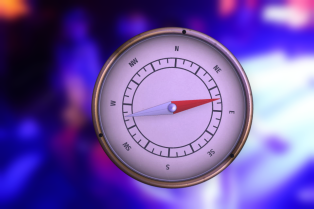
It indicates 75 °
